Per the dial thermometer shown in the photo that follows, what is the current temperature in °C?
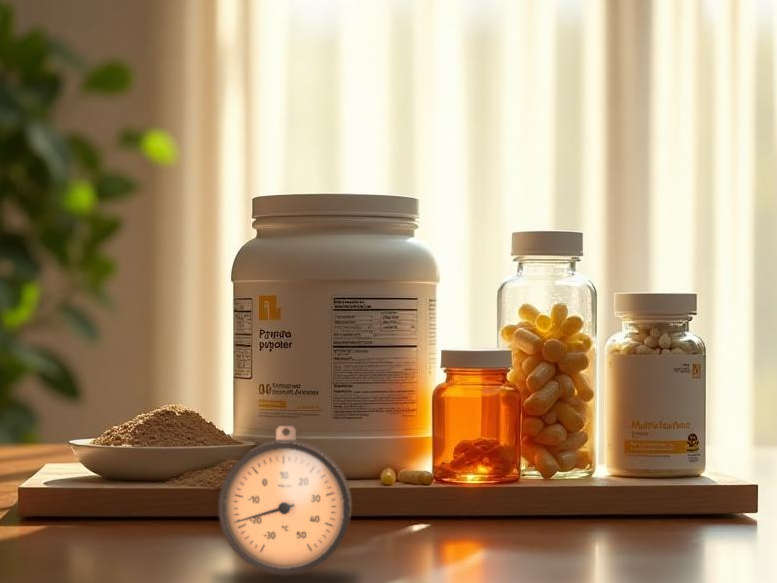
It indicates -18 °C
